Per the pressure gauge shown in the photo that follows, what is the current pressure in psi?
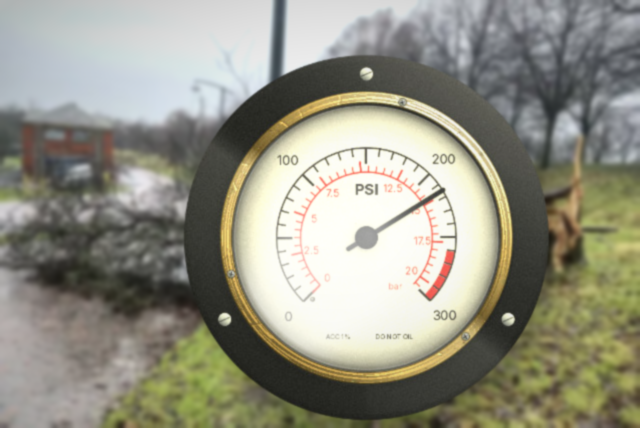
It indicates 215 psi
